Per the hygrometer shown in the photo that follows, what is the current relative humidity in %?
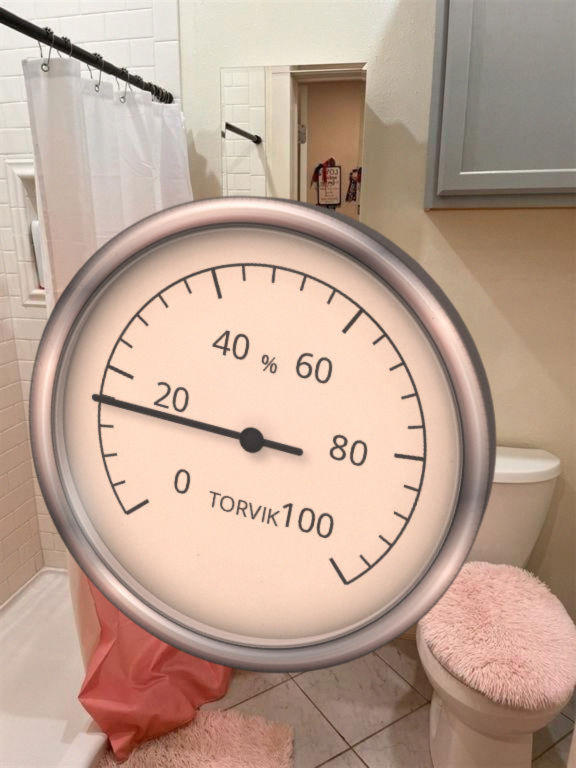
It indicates 16 %
